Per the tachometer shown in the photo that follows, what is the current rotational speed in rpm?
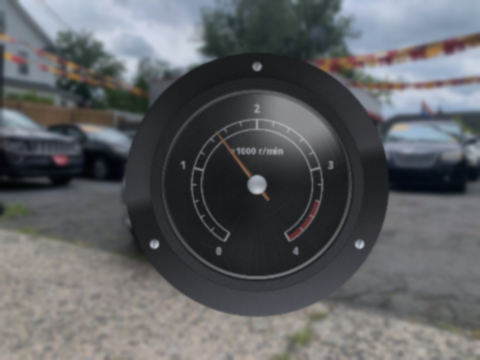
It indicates 1500 rpm
